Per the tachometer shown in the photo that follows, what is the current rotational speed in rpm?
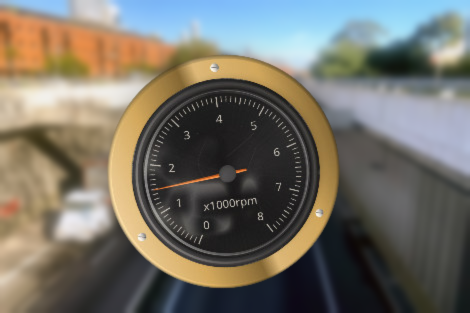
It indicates 1500 rpm
